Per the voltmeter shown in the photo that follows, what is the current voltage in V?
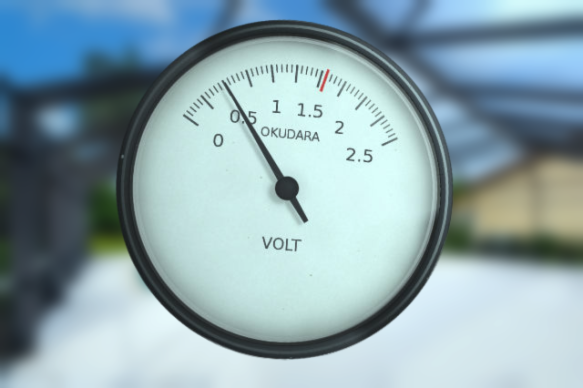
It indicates 0.5 V
